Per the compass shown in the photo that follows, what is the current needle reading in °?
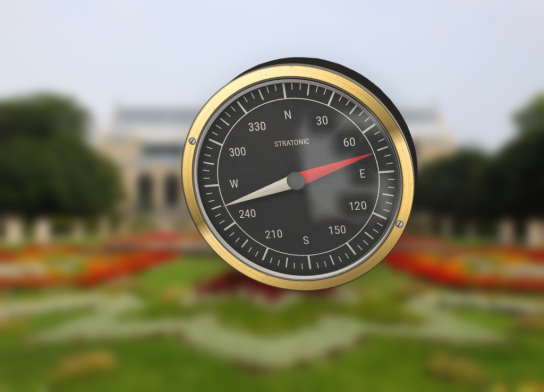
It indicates 75 °
